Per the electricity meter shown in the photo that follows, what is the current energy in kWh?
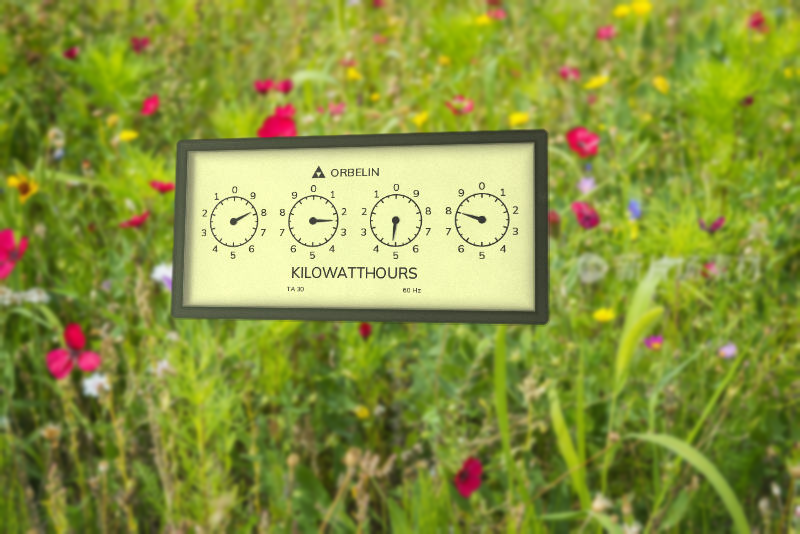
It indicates 8248 kWh
